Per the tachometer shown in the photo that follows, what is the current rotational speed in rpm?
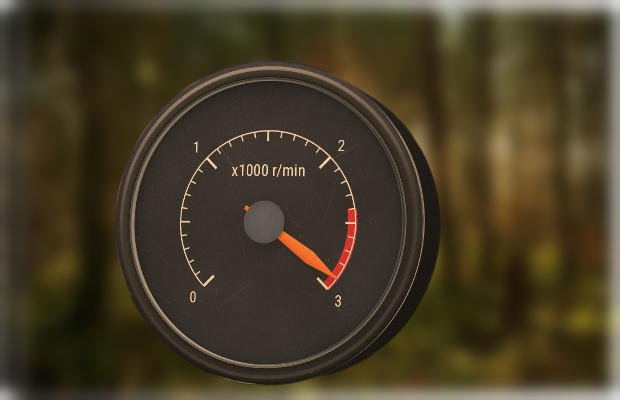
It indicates 2900 rpm
